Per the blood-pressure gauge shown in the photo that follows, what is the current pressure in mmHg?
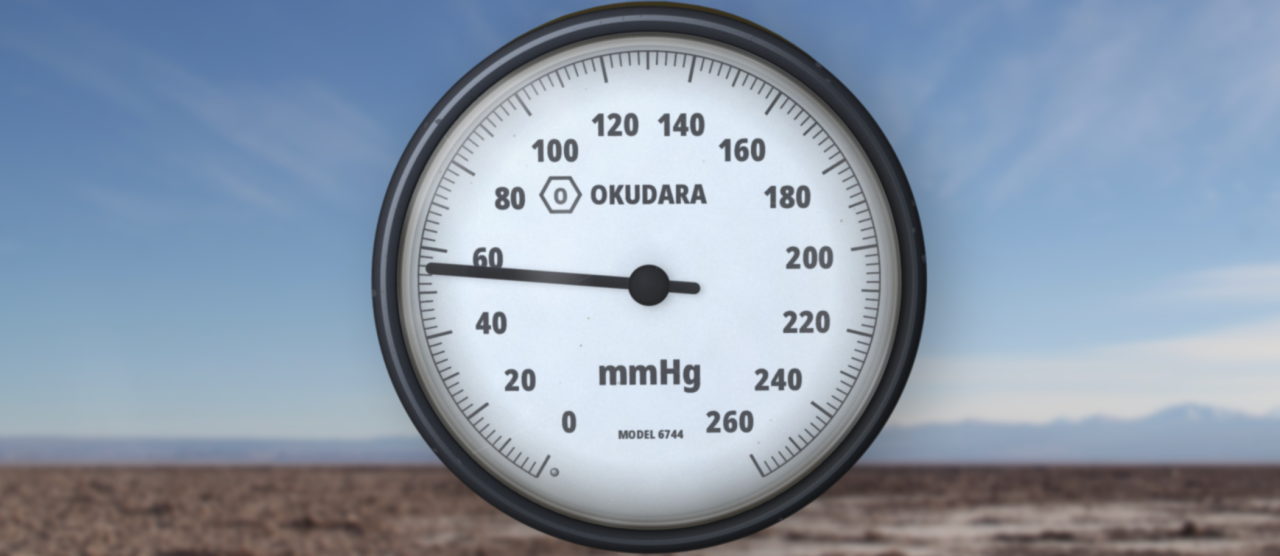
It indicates 56 mmHg
